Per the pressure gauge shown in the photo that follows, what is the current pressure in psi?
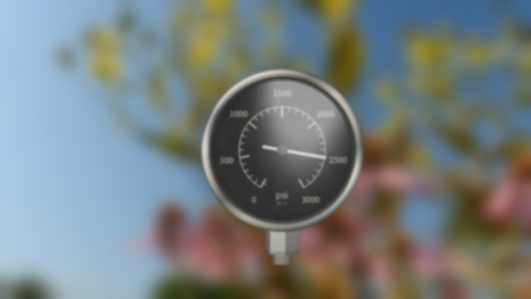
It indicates 2500 psi
